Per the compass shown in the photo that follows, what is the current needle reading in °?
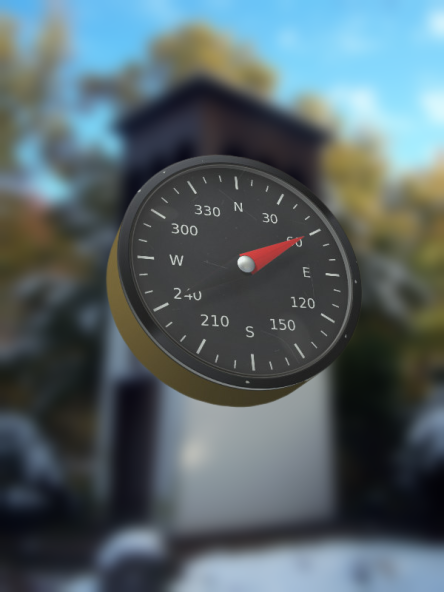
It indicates 60 °
